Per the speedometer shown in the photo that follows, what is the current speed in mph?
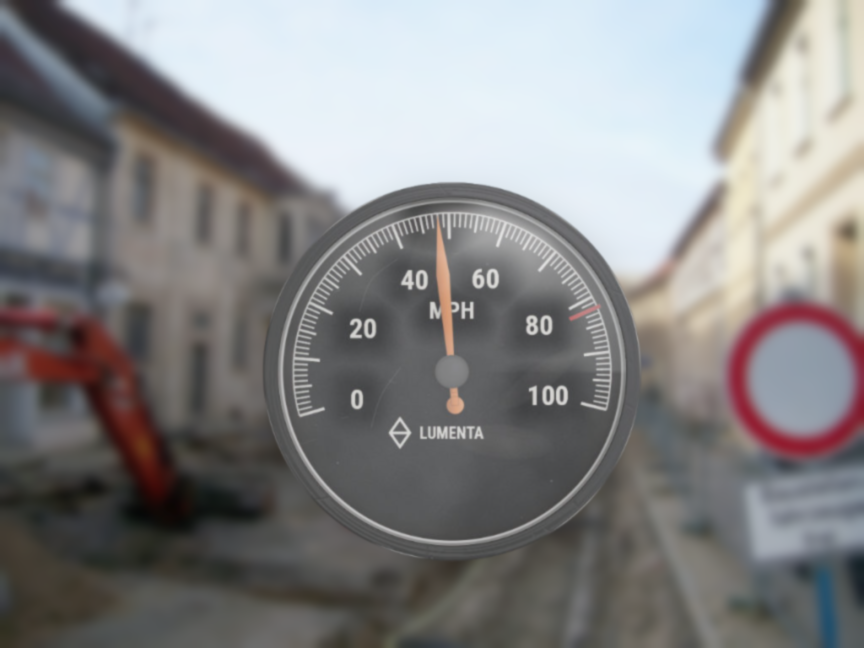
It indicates 48 mph
